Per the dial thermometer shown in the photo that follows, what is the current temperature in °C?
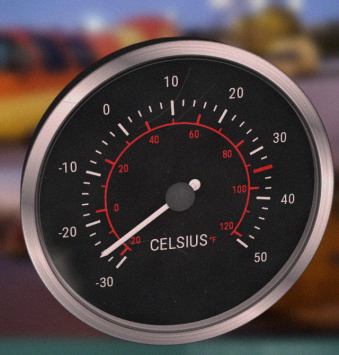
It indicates -26 °C
